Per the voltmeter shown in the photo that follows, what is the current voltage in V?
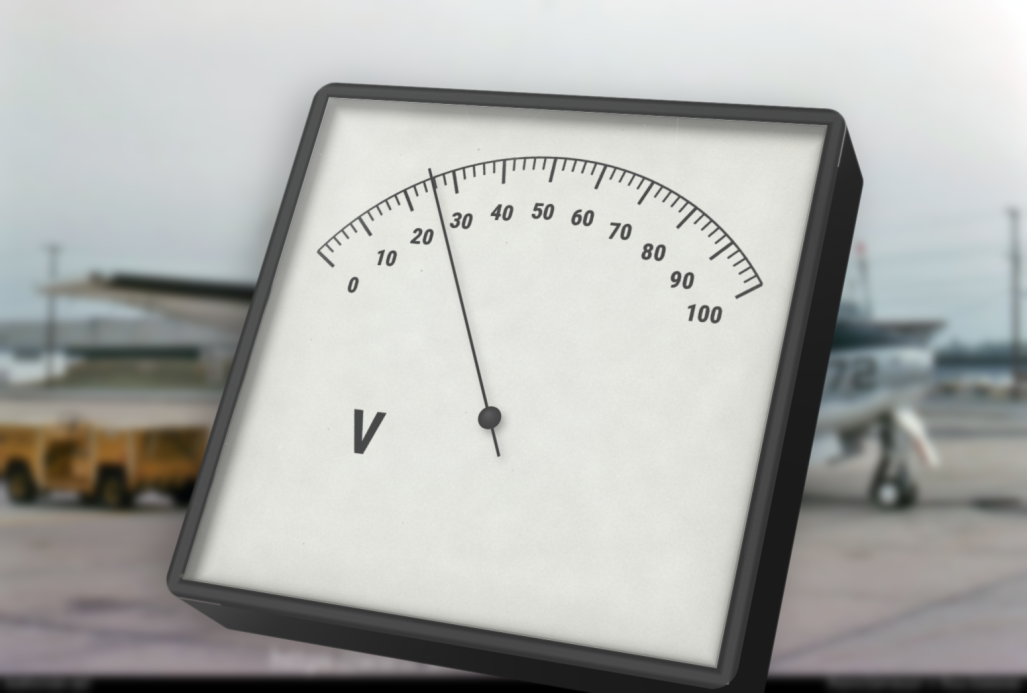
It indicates 26 V
